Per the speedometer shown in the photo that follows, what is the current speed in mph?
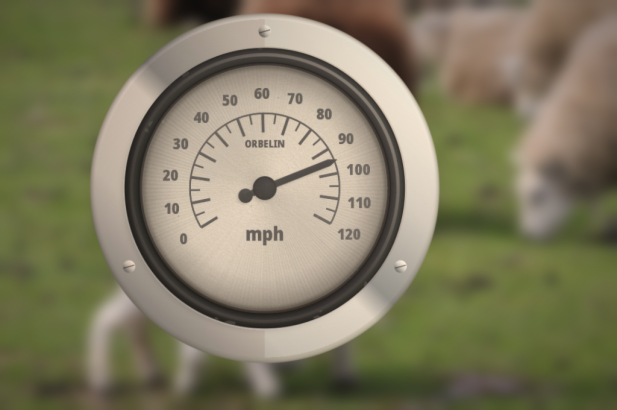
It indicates 95 mph
